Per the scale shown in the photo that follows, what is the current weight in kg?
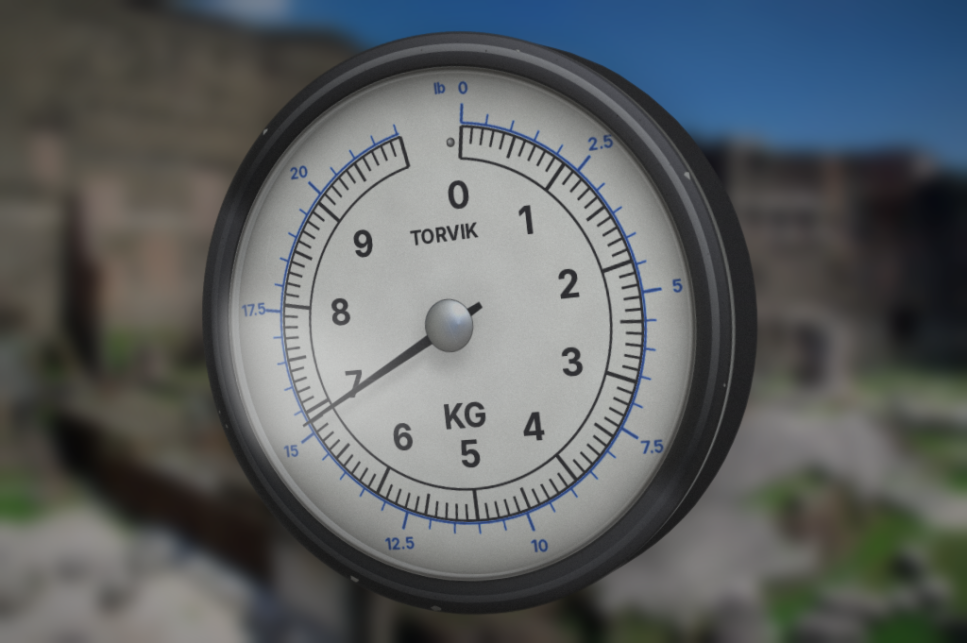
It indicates 6.9 kg
